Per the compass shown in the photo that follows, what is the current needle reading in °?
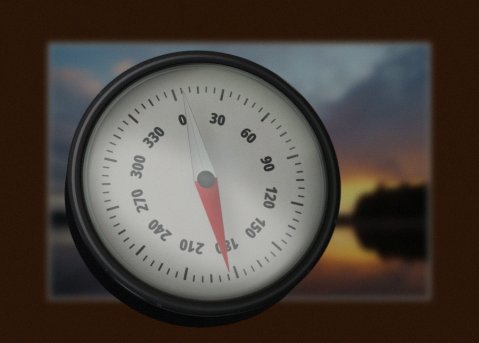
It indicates 185 °
